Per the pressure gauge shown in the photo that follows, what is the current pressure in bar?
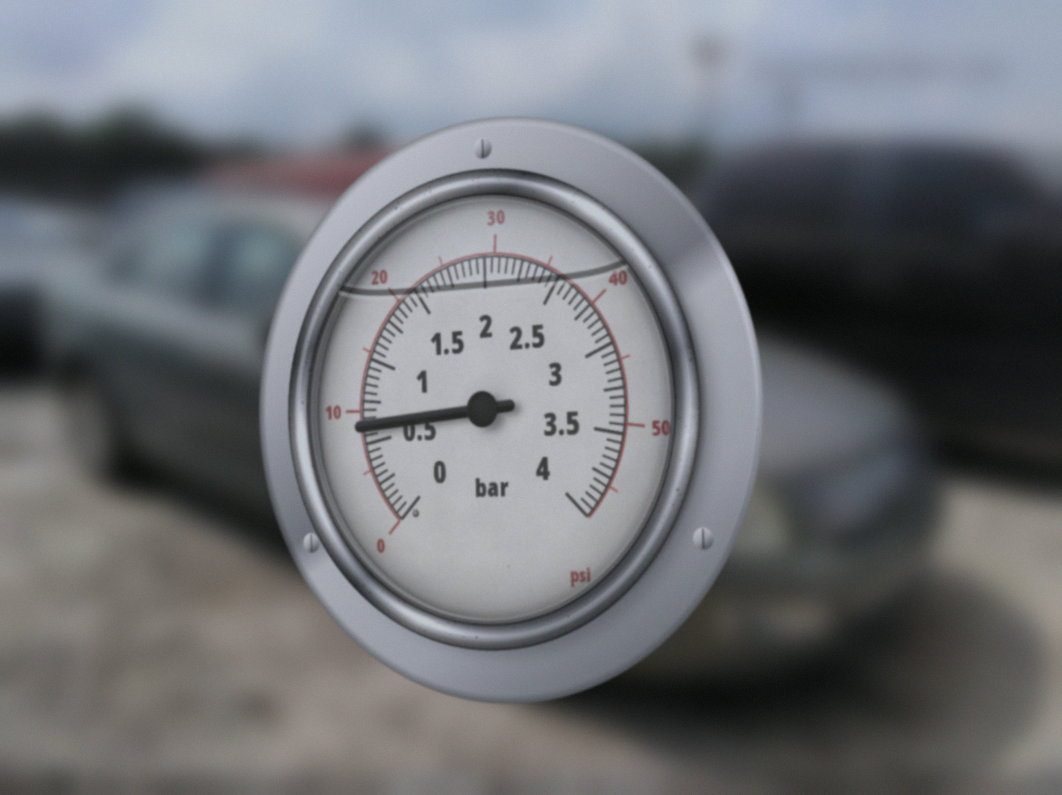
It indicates 0.6 bar
